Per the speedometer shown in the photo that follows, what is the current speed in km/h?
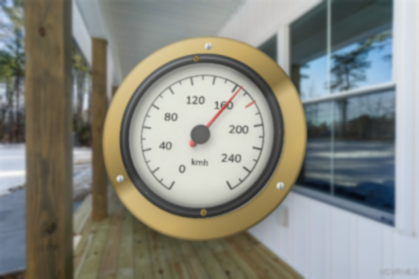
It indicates 165 km/h
